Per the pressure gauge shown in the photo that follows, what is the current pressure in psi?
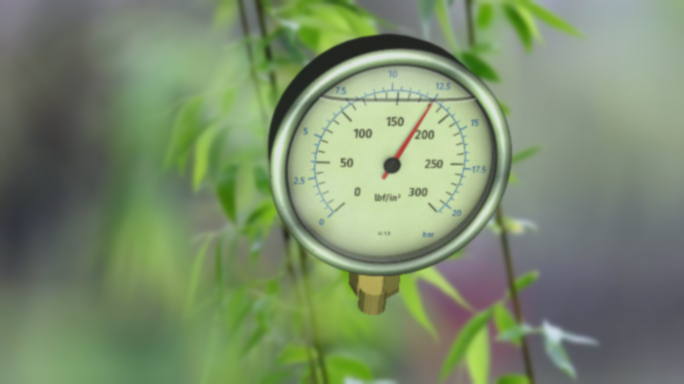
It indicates 180 psi
